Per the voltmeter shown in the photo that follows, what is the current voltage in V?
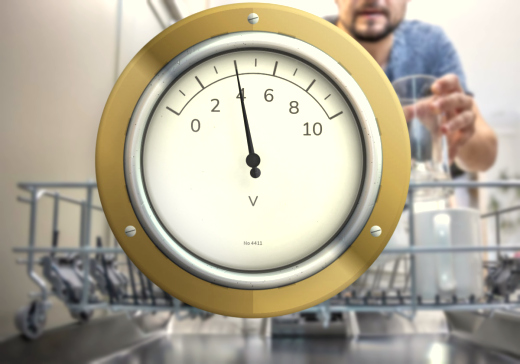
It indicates 4 V
